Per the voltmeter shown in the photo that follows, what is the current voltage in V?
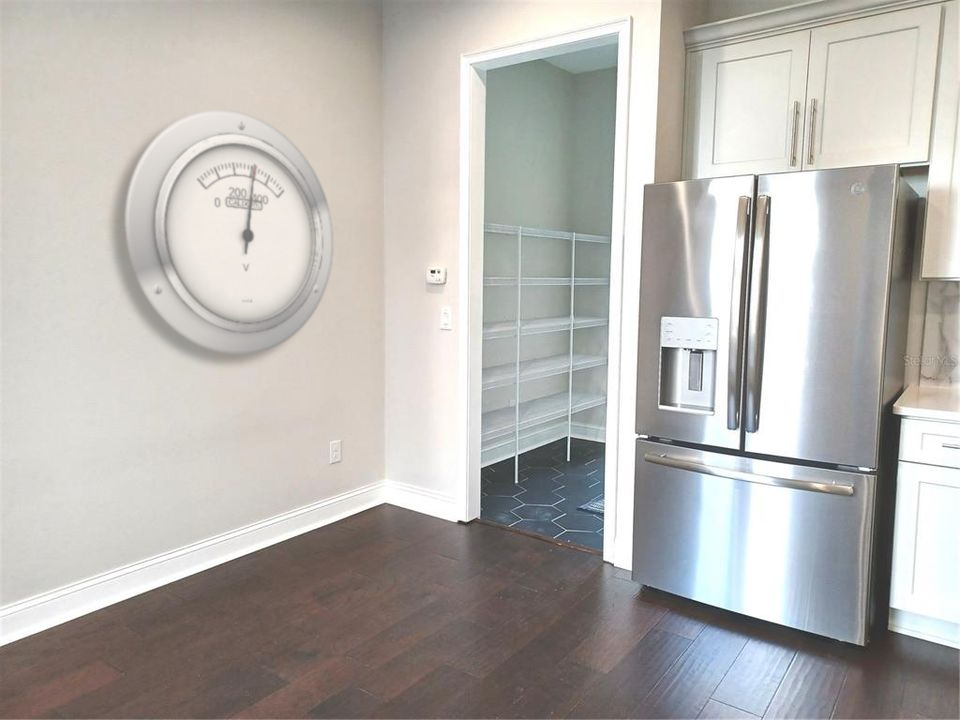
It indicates 300 V
